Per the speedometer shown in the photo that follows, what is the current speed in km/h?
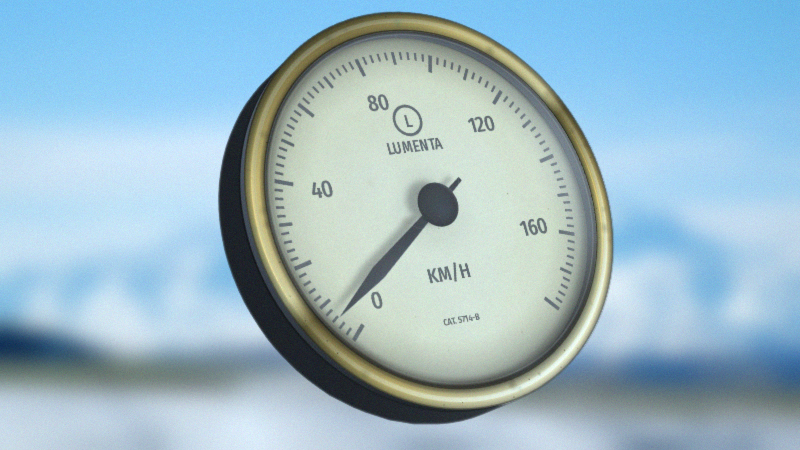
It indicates 6 km/h
